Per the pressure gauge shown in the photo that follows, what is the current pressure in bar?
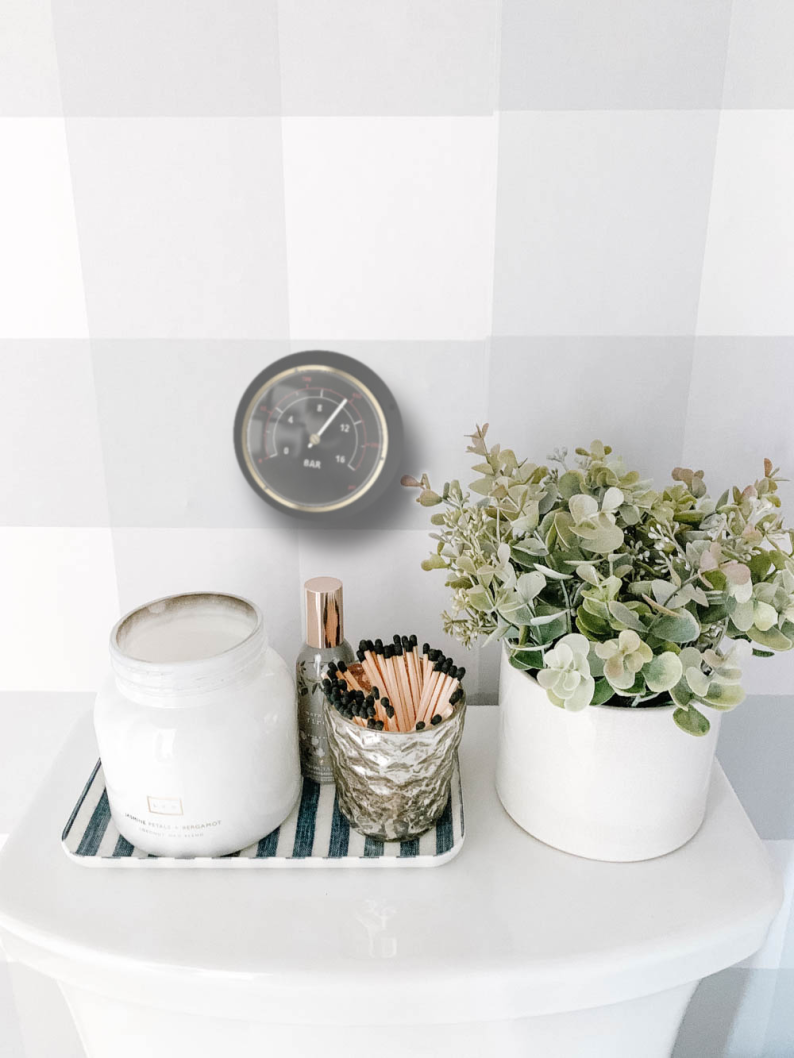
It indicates 10 bar
